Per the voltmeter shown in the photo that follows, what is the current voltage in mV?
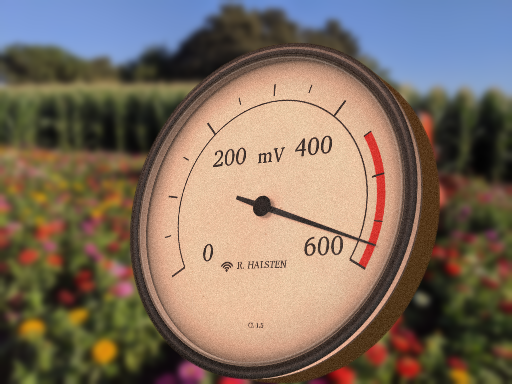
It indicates 575 mV
